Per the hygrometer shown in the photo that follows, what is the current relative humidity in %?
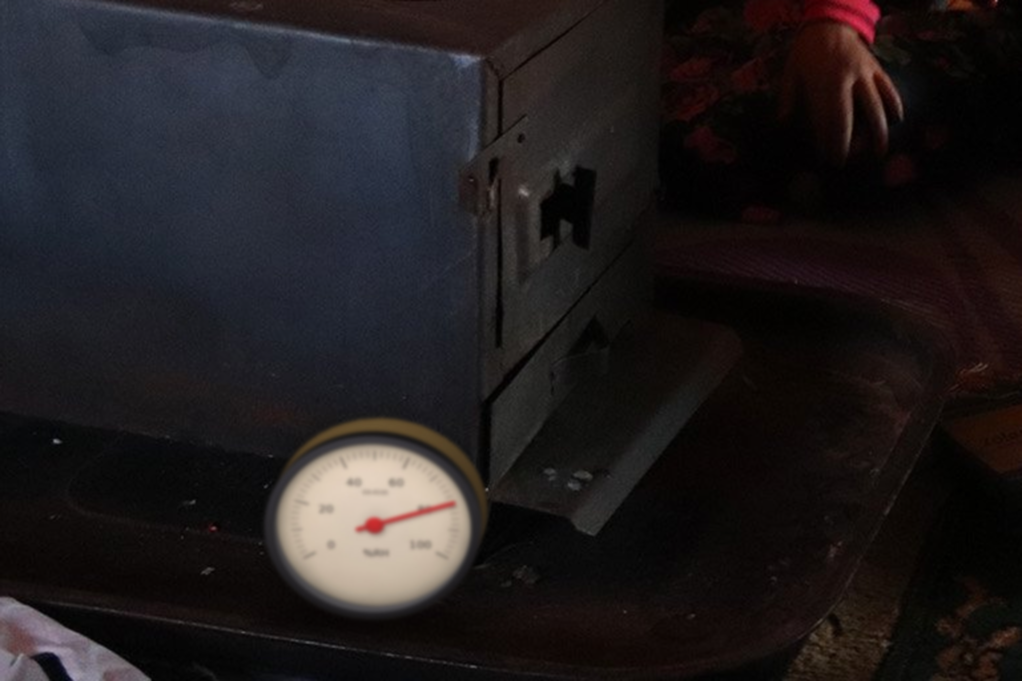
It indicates 80 %
